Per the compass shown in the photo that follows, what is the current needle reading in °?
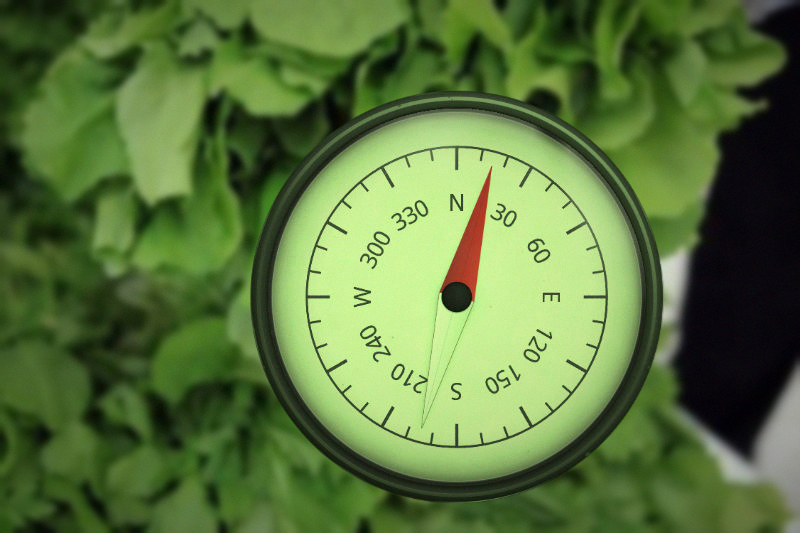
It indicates 15 °
